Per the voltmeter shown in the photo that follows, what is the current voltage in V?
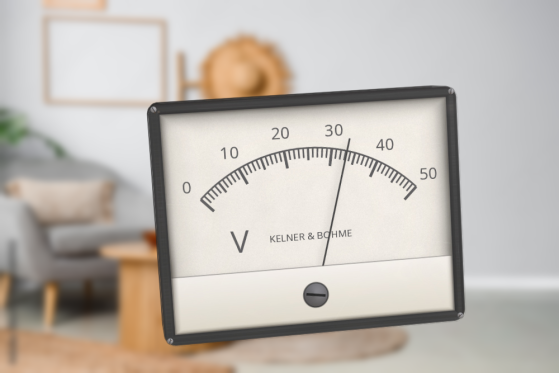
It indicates 33 V
